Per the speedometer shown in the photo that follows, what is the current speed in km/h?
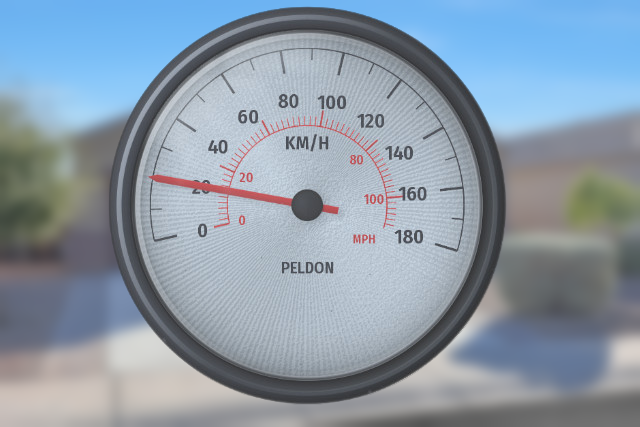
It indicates 20 km/h
